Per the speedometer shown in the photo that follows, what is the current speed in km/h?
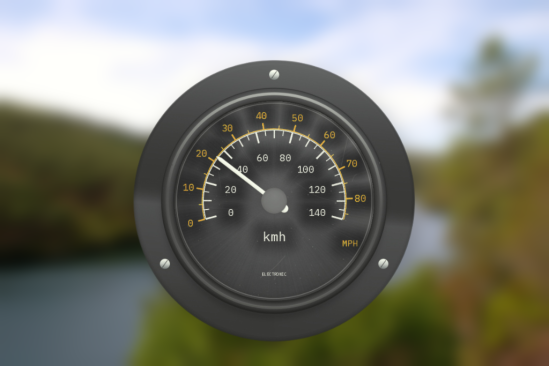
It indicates 35 km/h
